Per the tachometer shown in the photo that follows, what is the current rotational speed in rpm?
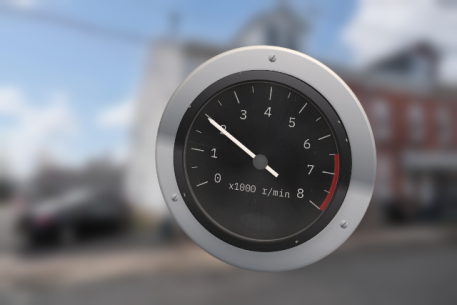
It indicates 2000 rpm
